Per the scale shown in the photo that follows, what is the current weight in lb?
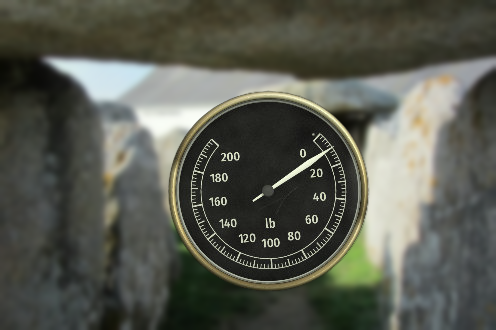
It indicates 10 lb
